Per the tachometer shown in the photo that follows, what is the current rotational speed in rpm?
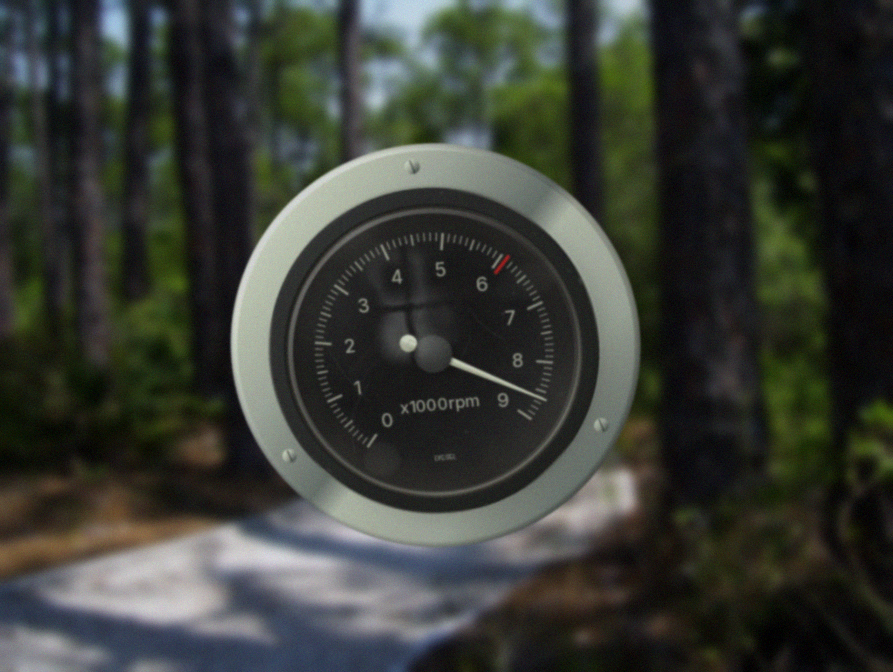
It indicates 8600 rpm
